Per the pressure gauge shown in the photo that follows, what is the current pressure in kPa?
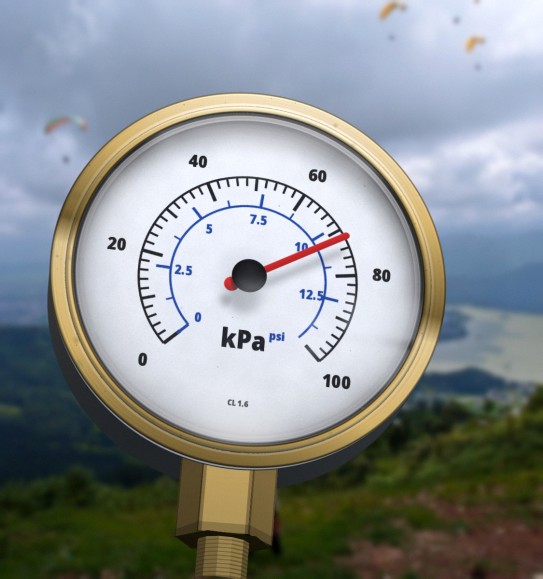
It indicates 72 kPa
